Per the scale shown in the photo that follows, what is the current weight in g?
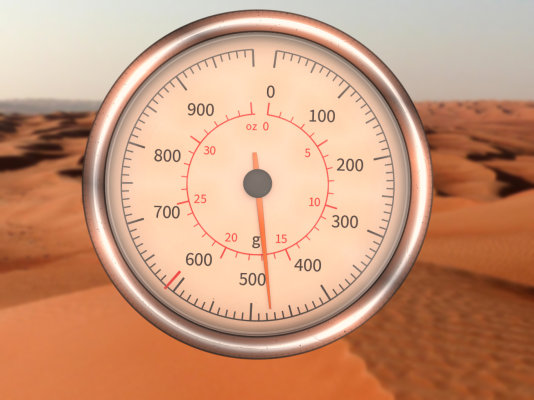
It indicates 475 g
